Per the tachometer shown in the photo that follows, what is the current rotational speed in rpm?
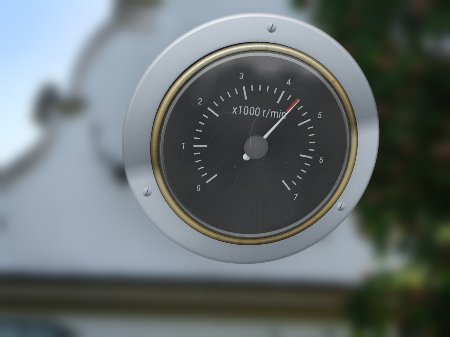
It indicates 4400 rpm
